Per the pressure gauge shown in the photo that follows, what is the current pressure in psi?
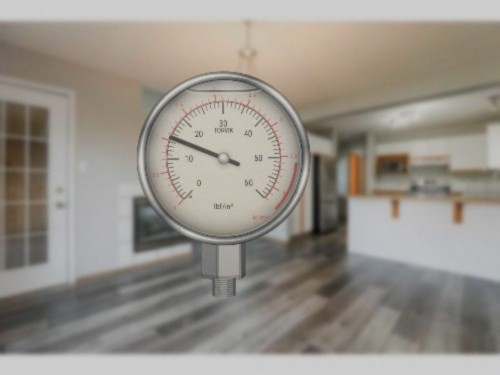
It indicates 15 psi
